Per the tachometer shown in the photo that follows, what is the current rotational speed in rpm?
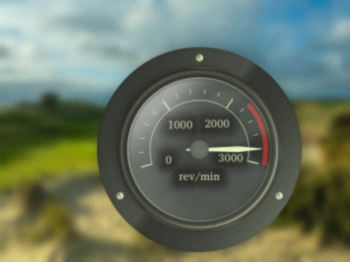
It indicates 2800 rpm
